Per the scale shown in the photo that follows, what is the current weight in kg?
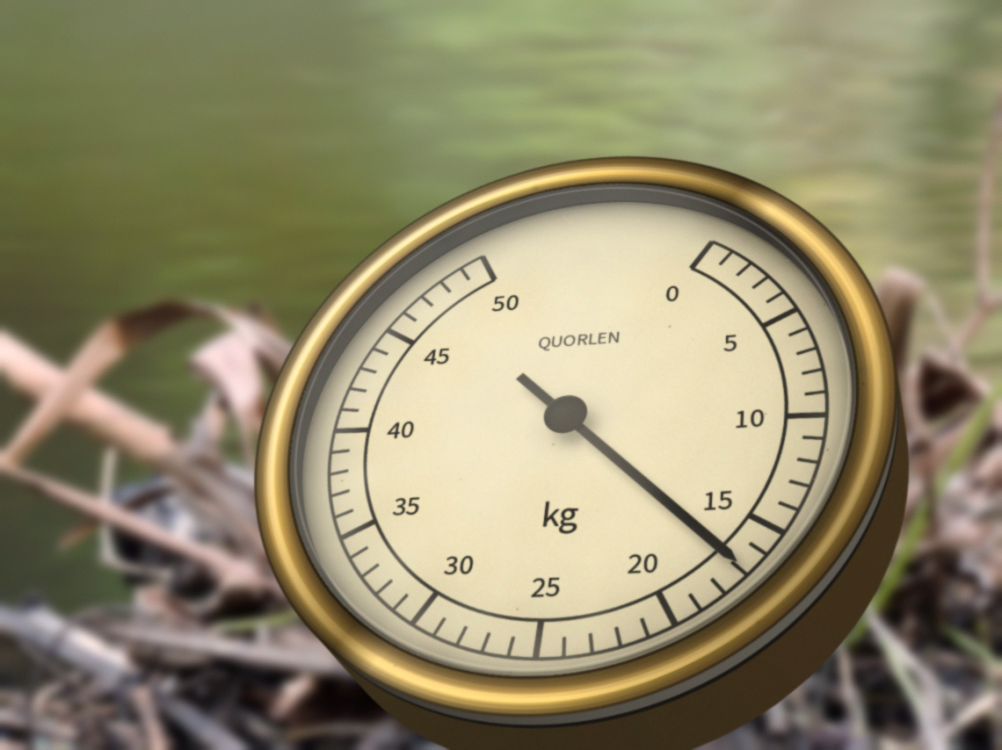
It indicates 17 kg
